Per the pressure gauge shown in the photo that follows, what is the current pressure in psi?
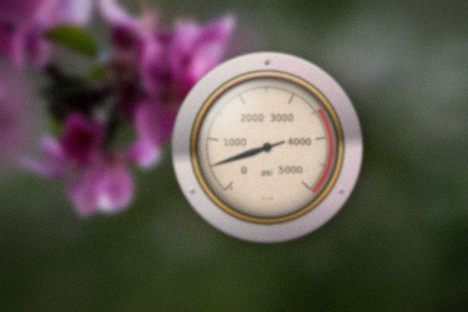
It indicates 500 psi
